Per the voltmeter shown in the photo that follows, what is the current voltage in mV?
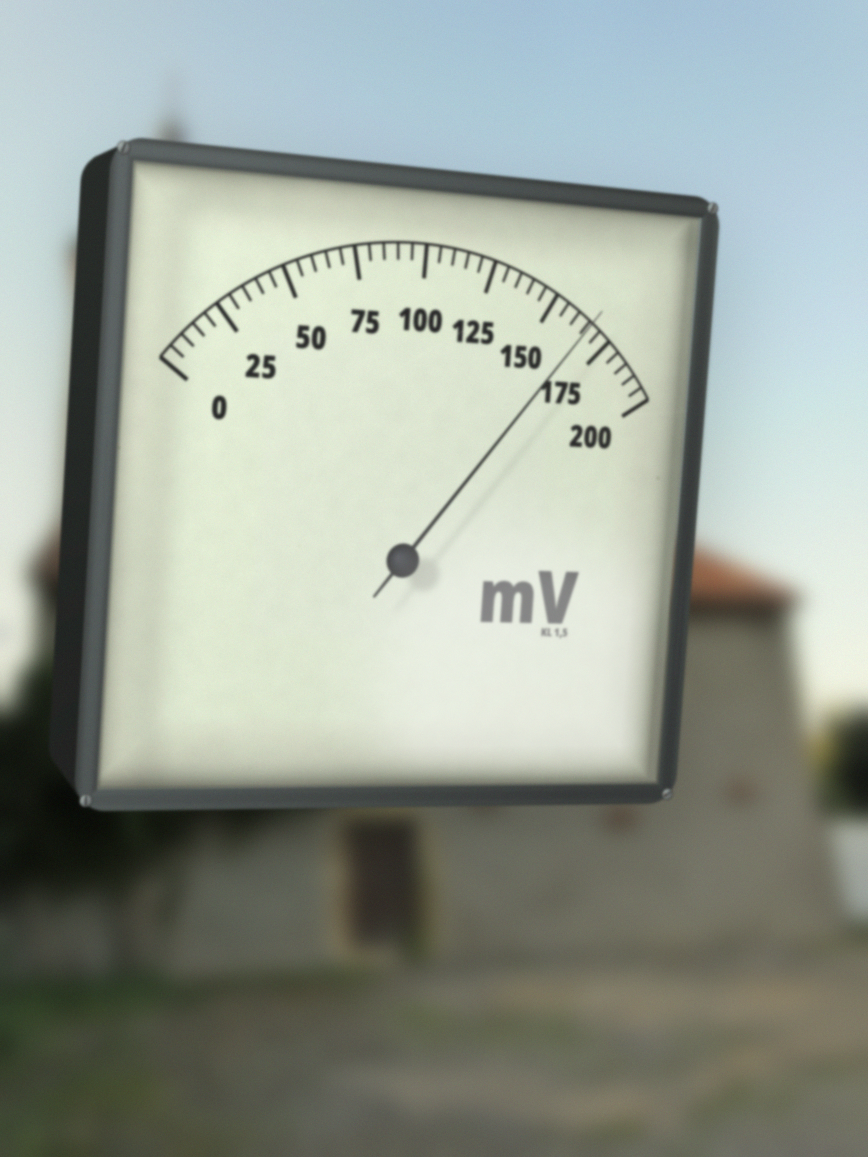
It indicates 165 mV
